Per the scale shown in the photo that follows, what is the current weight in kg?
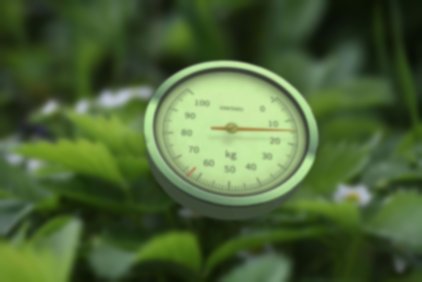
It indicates 15 kg
